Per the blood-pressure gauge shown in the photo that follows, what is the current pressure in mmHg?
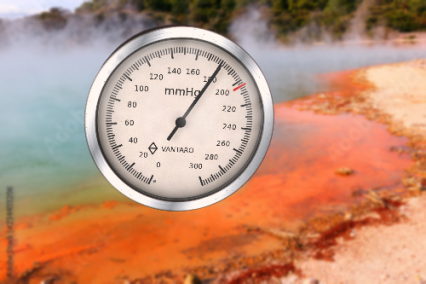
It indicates 180 mmHg
